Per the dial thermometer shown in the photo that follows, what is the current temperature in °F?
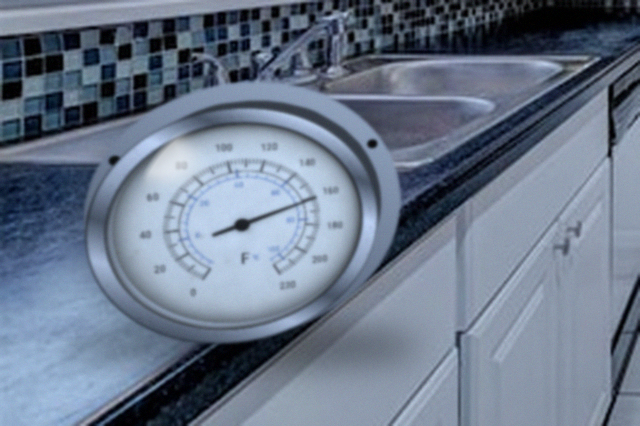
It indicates 160 °F
